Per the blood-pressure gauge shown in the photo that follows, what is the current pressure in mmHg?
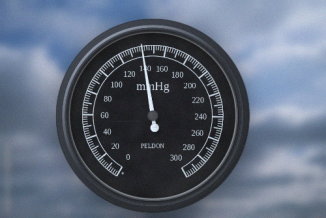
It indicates 140 mmHg
